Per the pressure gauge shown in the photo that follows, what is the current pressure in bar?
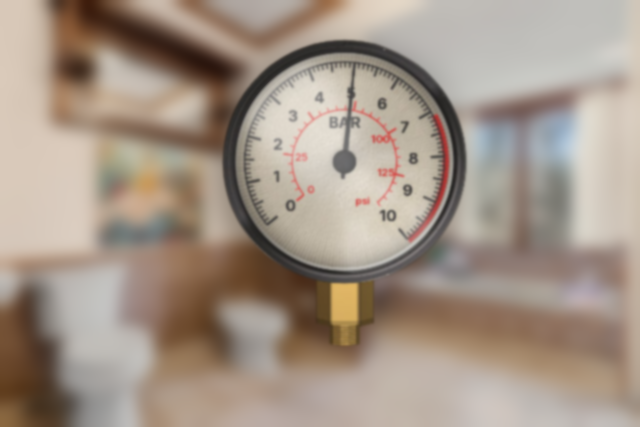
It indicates 5 bar
